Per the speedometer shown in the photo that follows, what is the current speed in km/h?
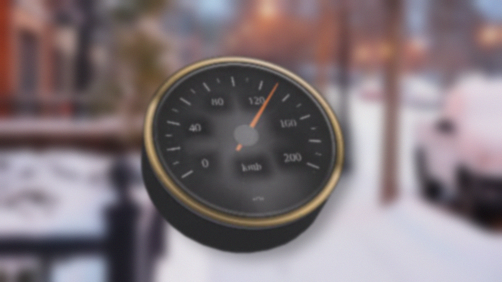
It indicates 130 km/h
